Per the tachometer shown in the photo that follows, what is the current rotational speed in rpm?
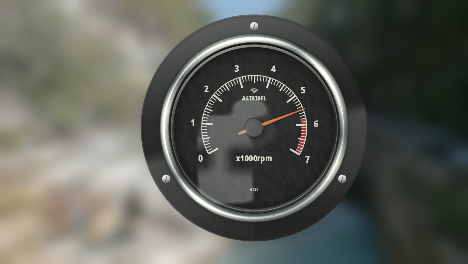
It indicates 5500 rpm
